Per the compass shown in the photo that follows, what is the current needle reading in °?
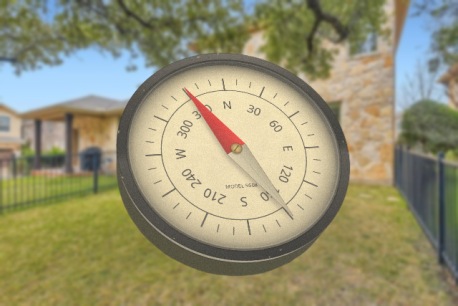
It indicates 330 °
